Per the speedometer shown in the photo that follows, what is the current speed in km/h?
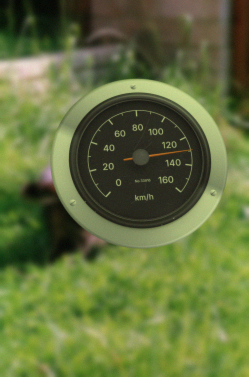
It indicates 130 km/h
